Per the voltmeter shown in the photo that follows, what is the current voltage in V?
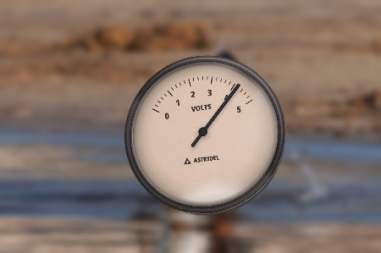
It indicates 4.2 V
